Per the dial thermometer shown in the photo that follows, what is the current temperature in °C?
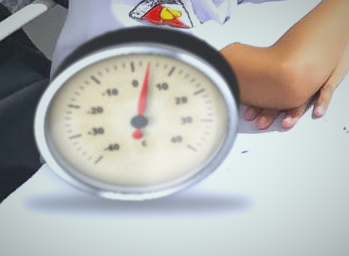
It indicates 4 °C
